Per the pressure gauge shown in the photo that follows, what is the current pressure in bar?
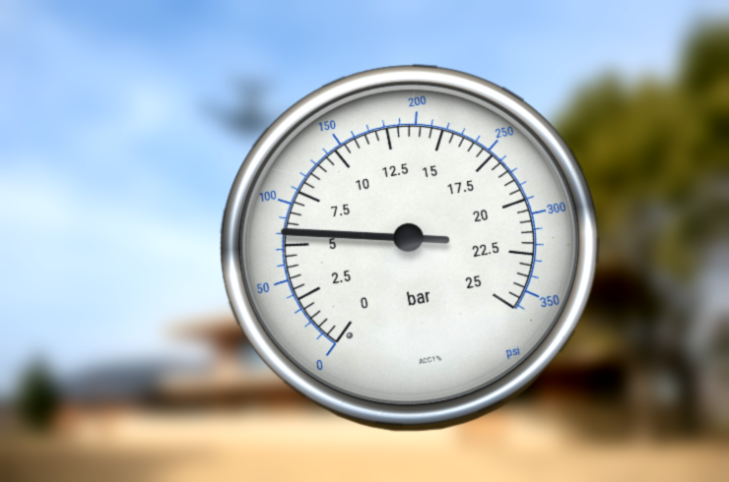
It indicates 5.5 bar
